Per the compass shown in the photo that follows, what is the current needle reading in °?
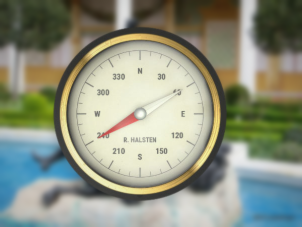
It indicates 240 °
